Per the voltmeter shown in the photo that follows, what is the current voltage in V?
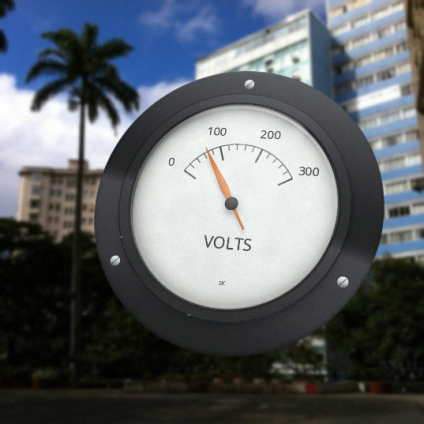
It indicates 70 V
